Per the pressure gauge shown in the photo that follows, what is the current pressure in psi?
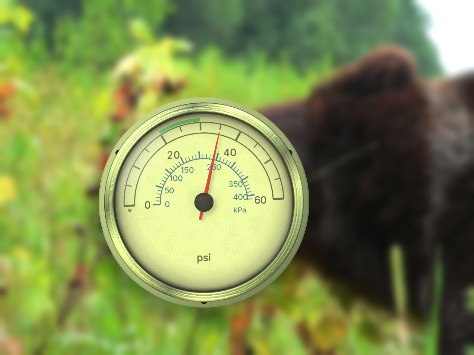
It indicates 35 psi
